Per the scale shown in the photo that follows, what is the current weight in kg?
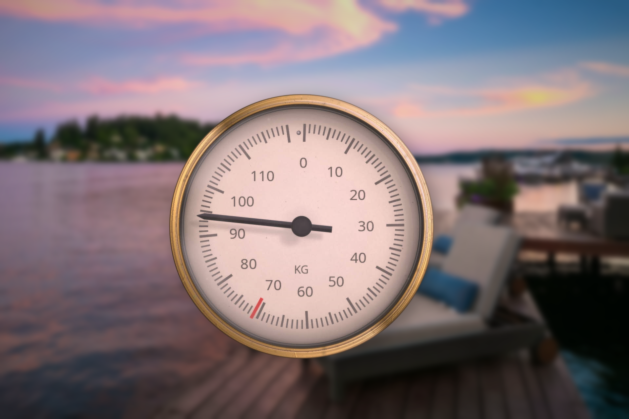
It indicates 94 kg
